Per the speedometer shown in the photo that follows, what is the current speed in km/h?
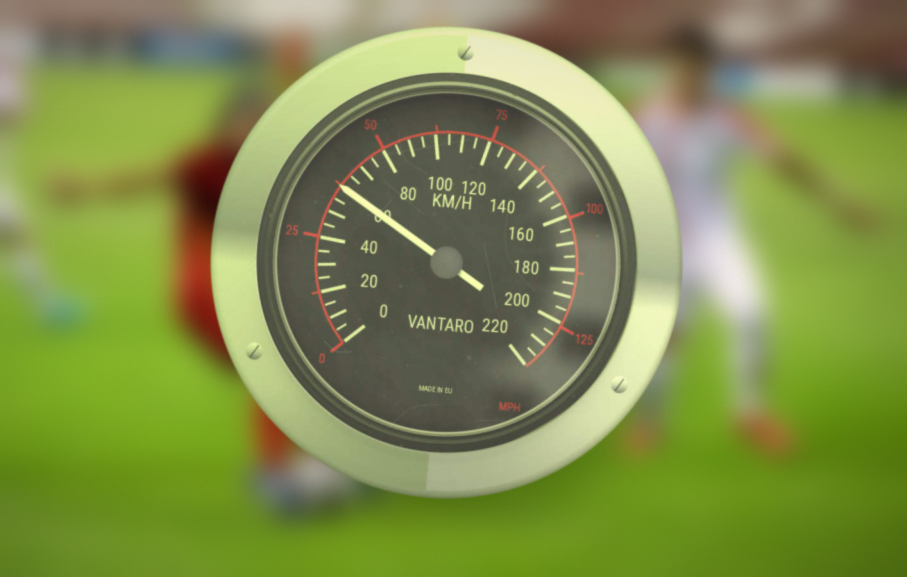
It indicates 60 km/h
